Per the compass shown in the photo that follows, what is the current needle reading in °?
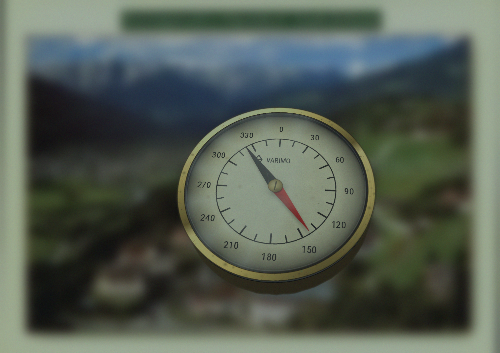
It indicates 142.5 °
